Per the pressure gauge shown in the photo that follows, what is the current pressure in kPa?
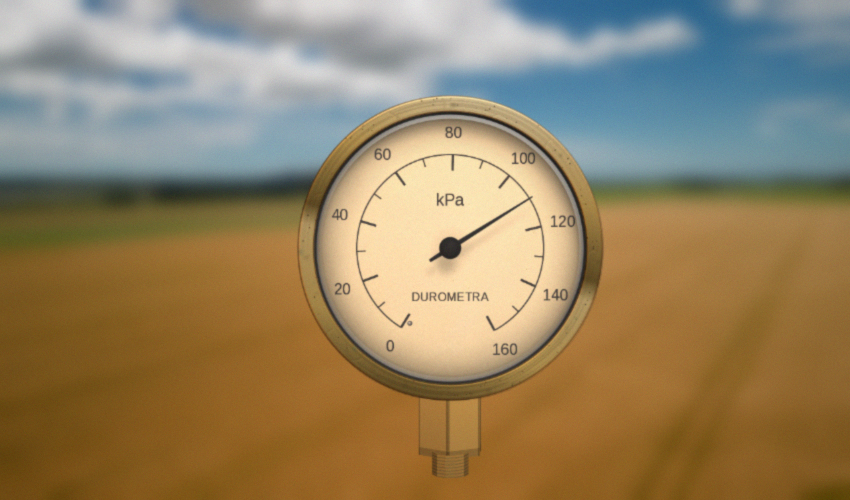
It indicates 110 kPa
